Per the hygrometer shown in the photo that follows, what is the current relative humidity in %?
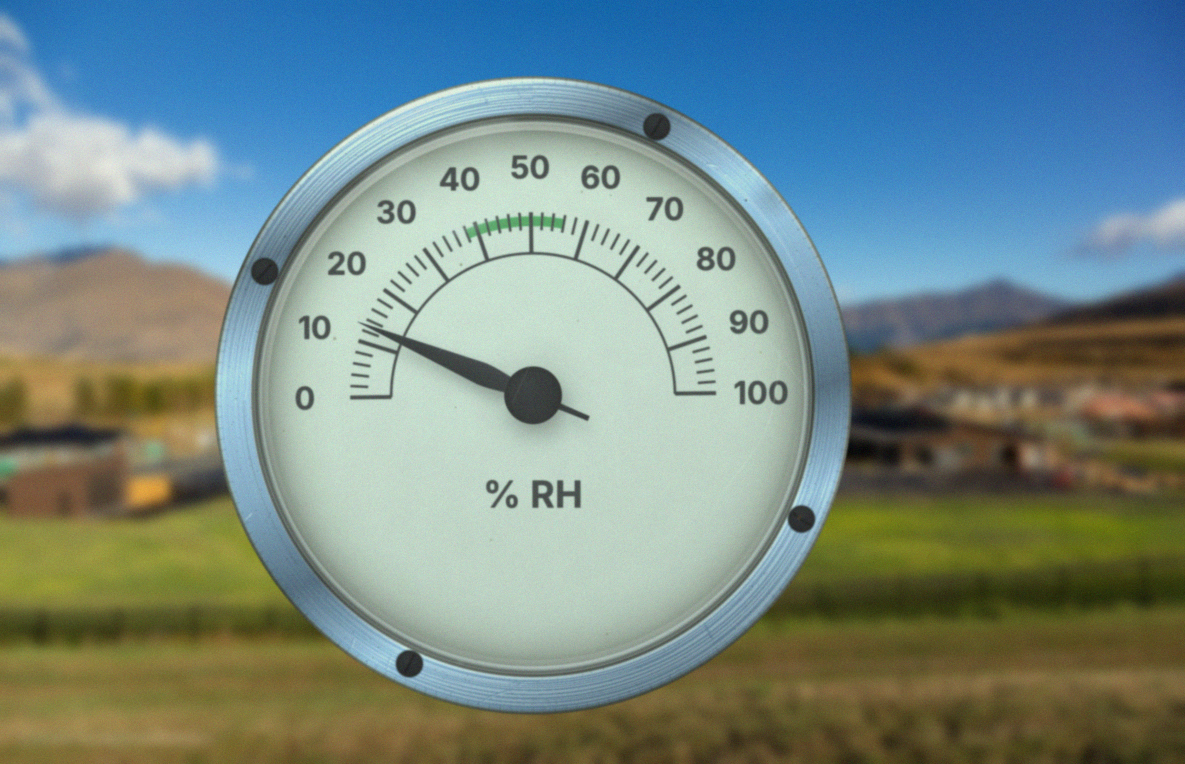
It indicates 13 %
